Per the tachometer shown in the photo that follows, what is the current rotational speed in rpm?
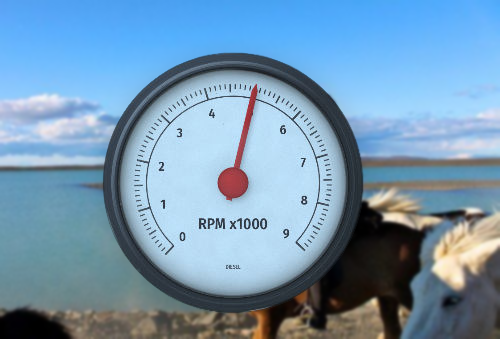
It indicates 5000 rpm
